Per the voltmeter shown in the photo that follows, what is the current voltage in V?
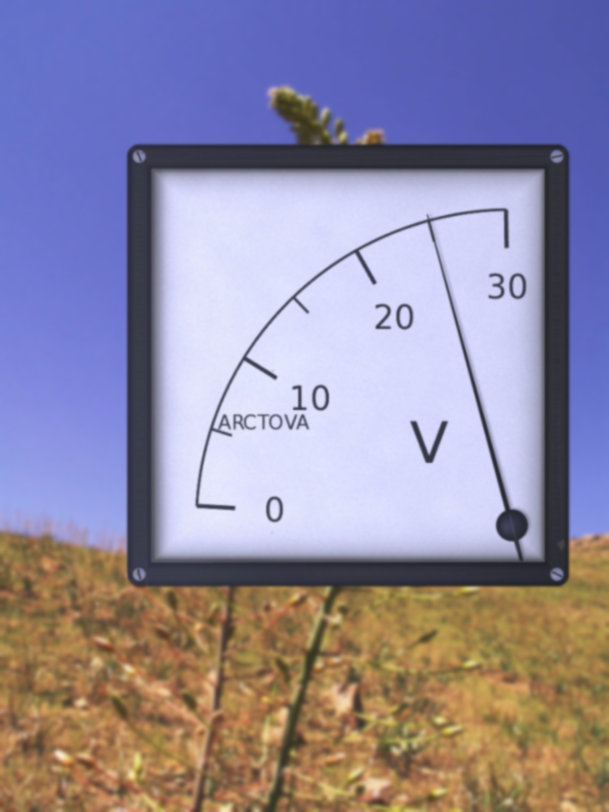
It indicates 25 V
